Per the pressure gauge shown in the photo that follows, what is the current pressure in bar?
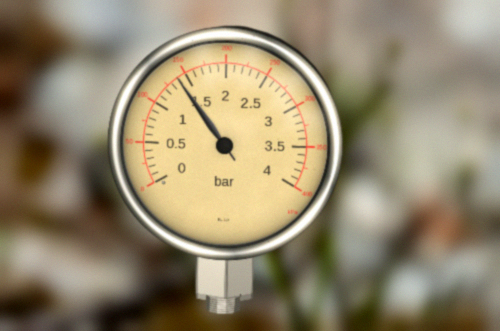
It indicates 1.4 bar
